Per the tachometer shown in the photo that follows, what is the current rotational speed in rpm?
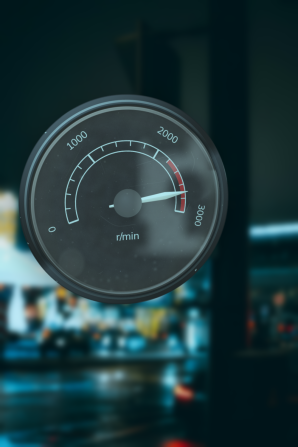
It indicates 2700 rpm
